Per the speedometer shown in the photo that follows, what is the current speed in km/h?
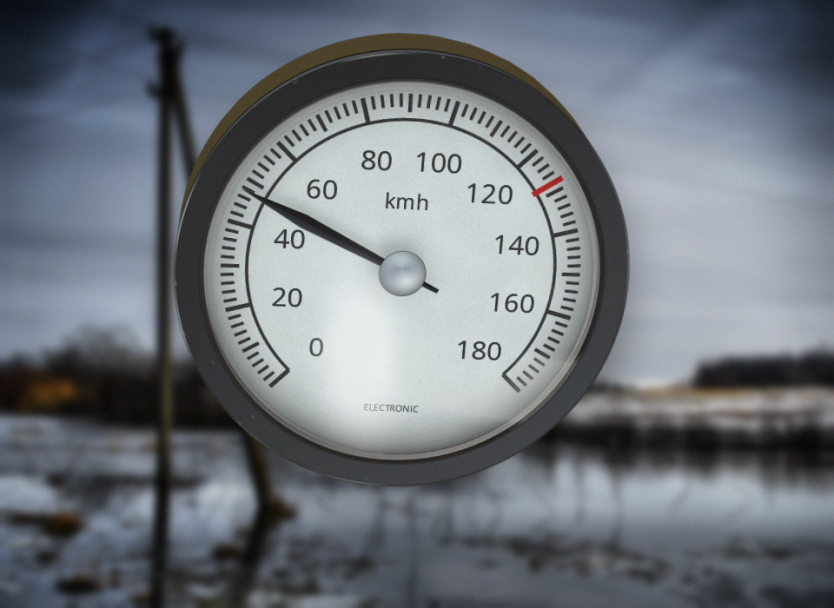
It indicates 48 km/h
